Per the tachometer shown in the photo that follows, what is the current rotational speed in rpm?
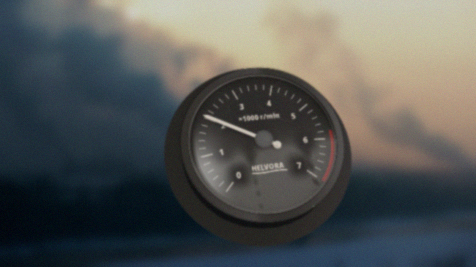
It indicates 2000 rpm
